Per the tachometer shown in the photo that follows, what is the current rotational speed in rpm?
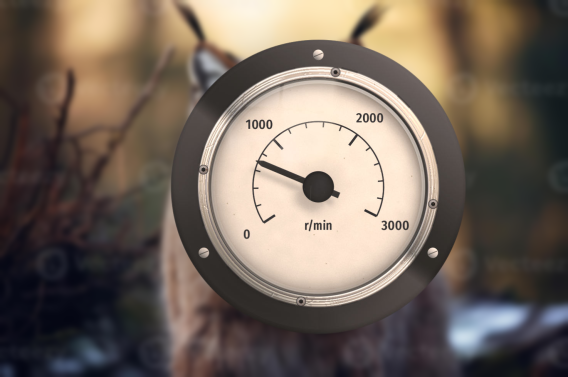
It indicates 700 rpm
